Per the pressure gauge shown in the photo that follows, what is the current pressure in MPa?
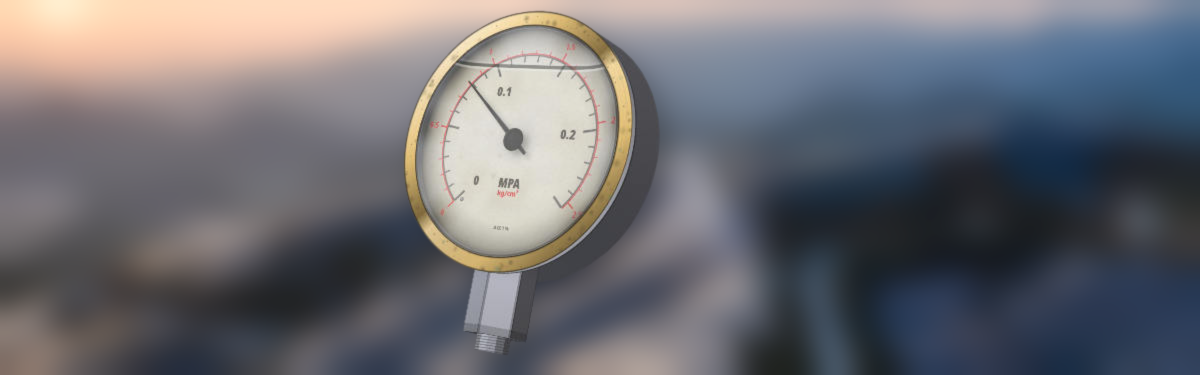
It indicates 0.08 MPa
